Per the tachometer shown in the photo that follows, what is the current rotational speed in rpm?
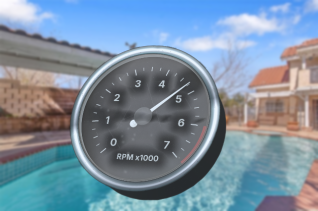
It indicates 4750 rpm
